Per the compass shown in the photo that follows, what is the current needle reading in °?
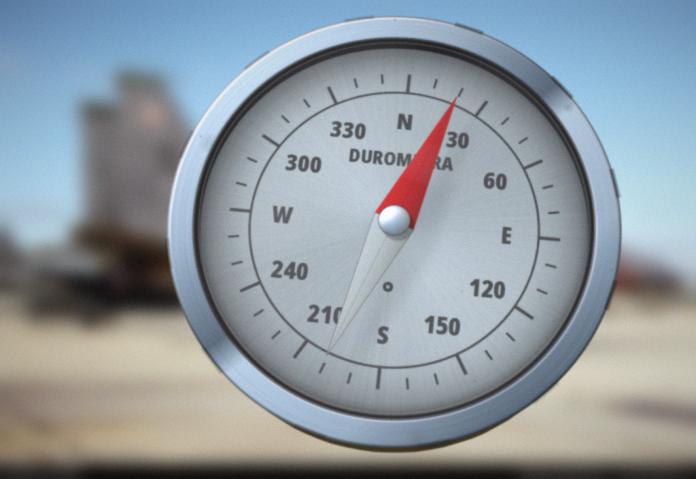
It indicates 20 °
